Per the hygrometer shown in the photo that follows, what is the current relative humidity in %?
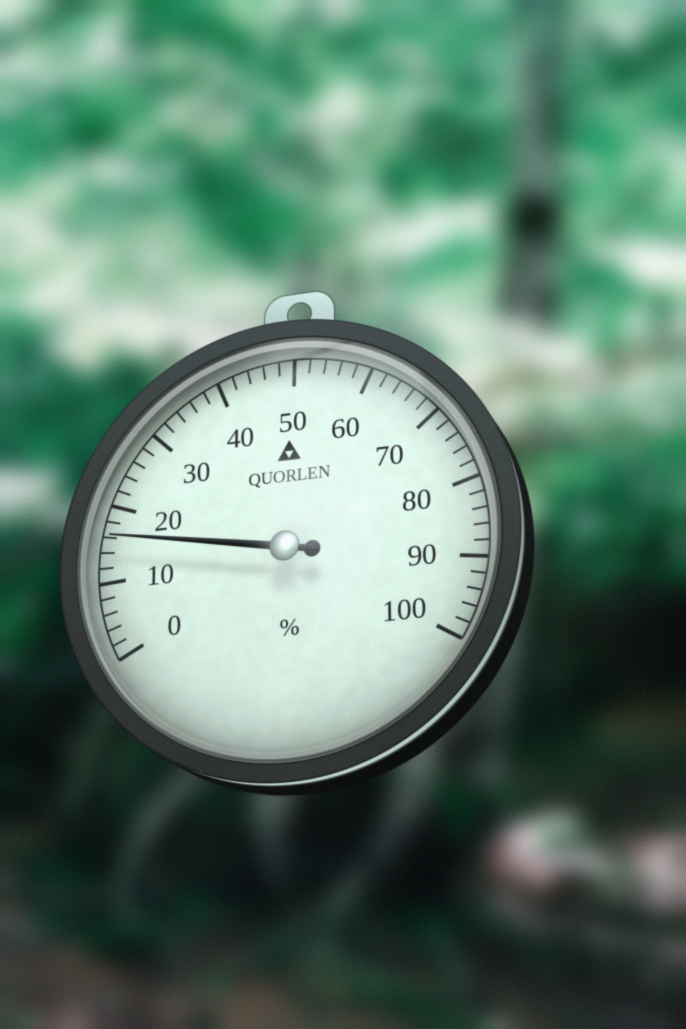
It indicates 16 %
